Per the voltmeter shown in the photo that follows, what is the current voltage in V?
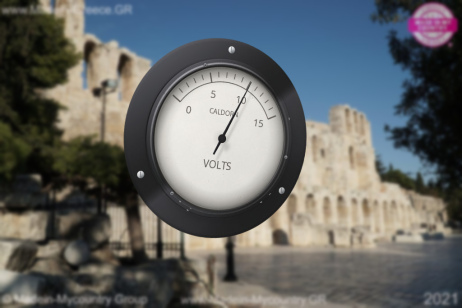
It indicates 10 V
